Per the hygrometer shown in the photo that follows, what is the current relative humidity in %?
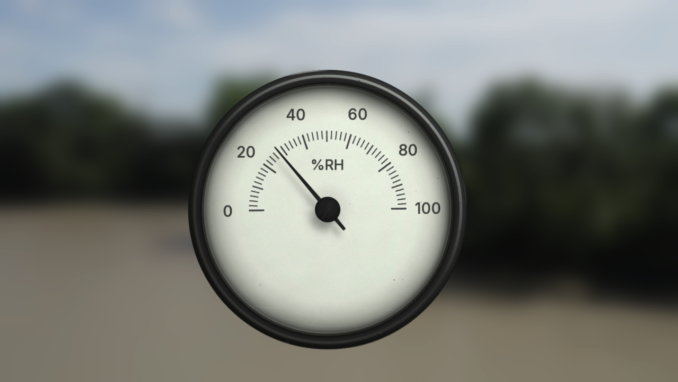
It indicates 28 %
